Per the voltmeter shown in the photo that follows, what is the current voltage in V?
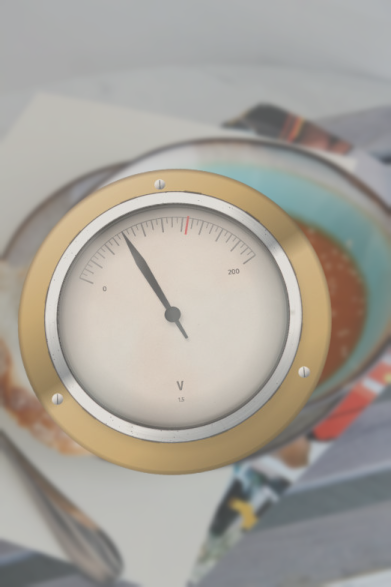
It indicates 60 V
